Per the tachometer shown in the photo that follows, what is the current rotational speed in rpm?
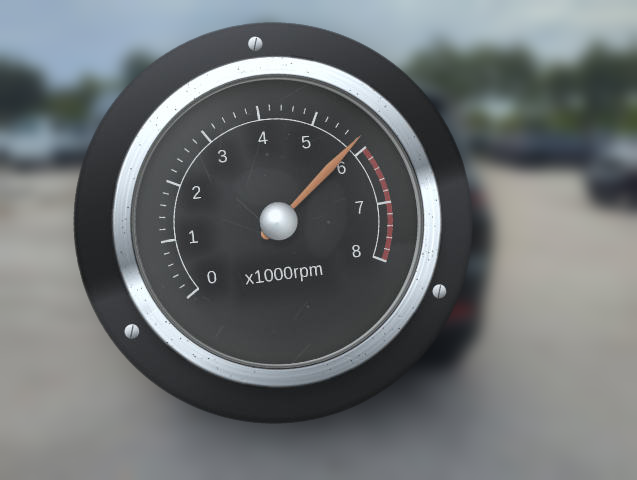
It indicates 5800 rpm
